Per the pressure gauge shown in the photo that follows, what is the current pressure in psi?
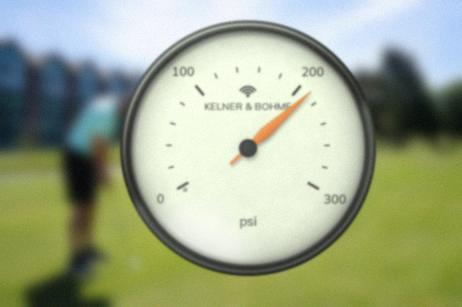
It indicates 210 psi
